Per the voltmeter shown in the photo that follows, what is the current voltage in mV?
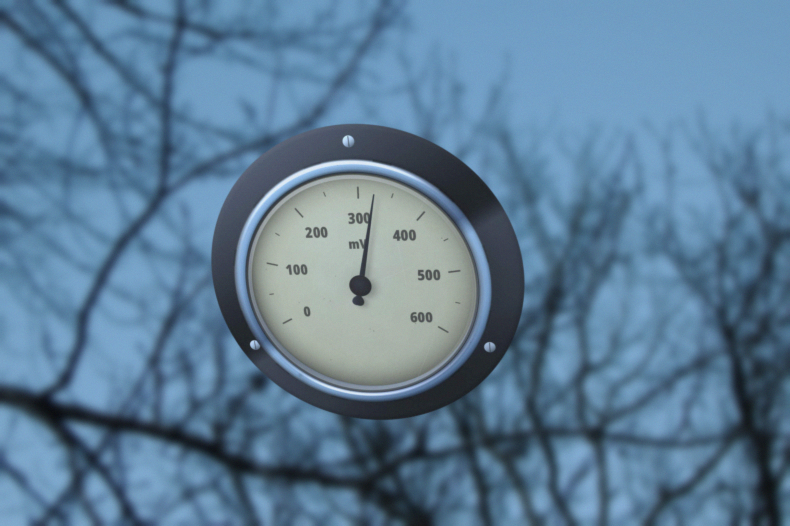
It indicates 325 mV
